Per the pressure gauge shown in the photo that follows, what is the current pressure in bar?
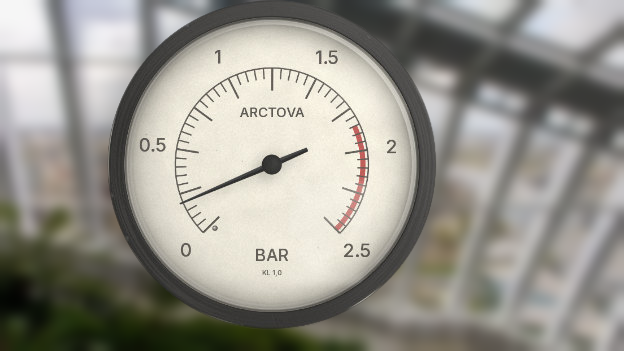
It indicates 0.2 bar
